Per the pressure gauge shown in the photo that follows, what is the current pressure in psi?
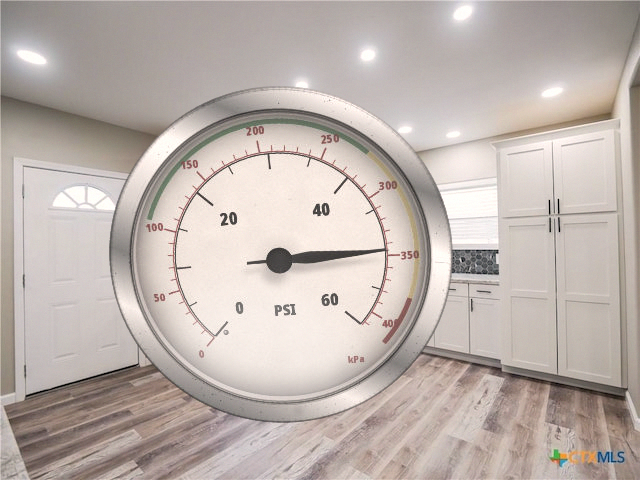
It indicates 50 psi
